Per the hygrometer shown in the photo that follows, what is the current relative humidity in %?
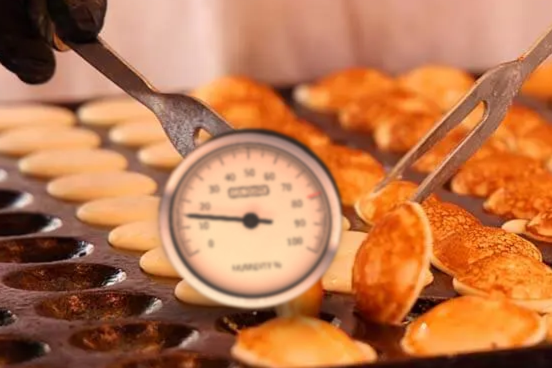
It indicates 15 %
